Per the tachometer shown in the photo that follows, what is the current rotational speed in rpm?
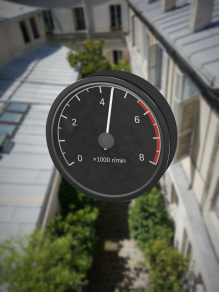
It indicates 4500 rpm
